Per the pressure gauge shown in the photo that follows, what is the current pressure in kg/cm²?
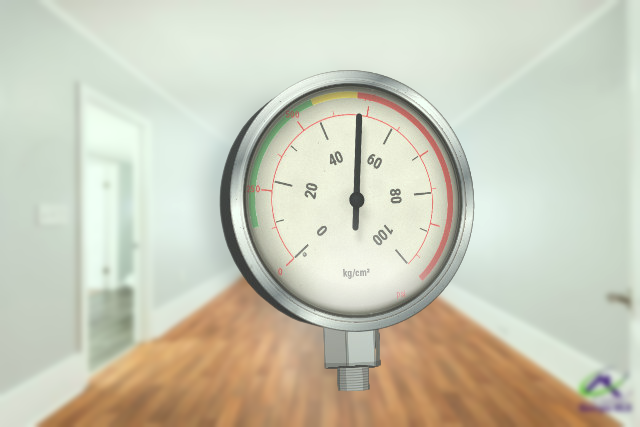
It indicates 50 kg/cm²
